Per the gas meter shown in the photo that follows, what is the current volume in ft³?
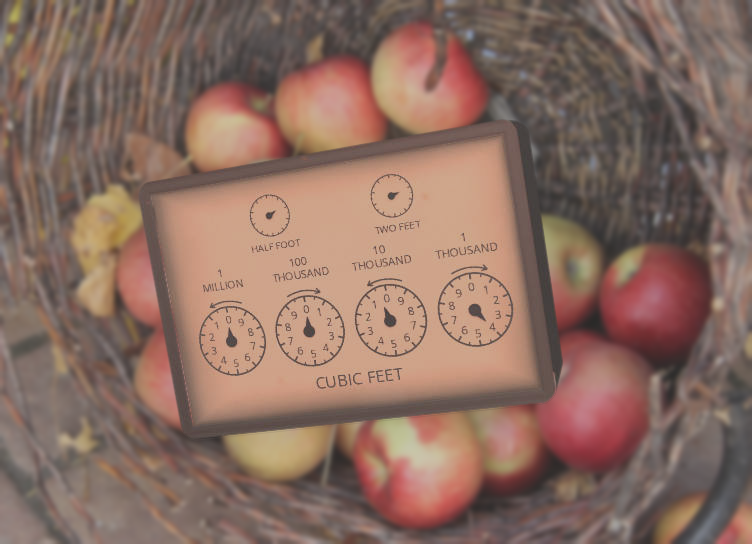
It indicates 400 ft³
